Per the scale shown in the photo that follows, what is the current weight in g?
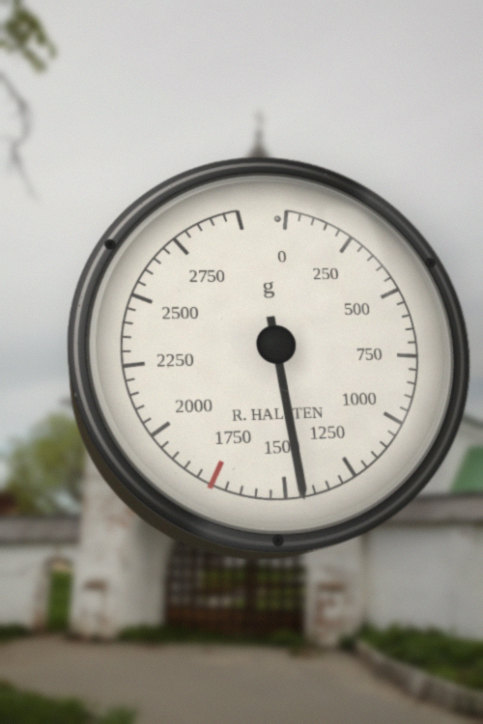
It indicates 1450 g
